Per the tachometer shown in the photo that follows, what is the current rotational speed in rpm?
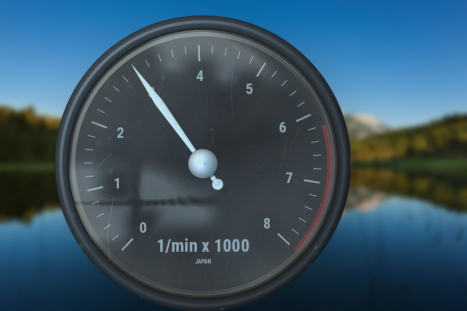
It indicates 3000 rpm
